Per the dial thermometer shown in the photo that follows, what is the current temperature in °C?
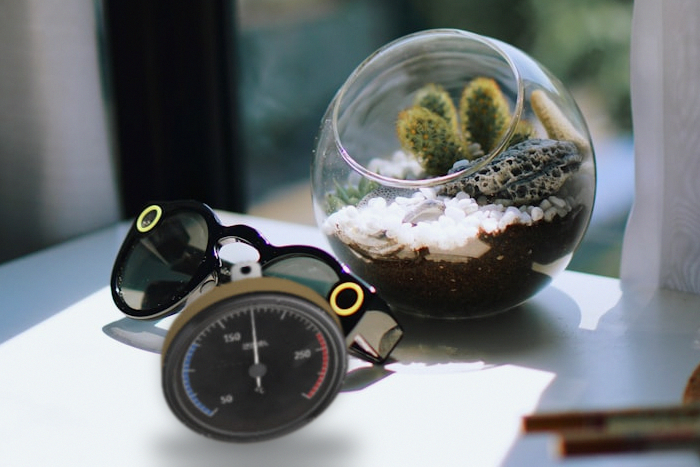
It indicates 175 °C
